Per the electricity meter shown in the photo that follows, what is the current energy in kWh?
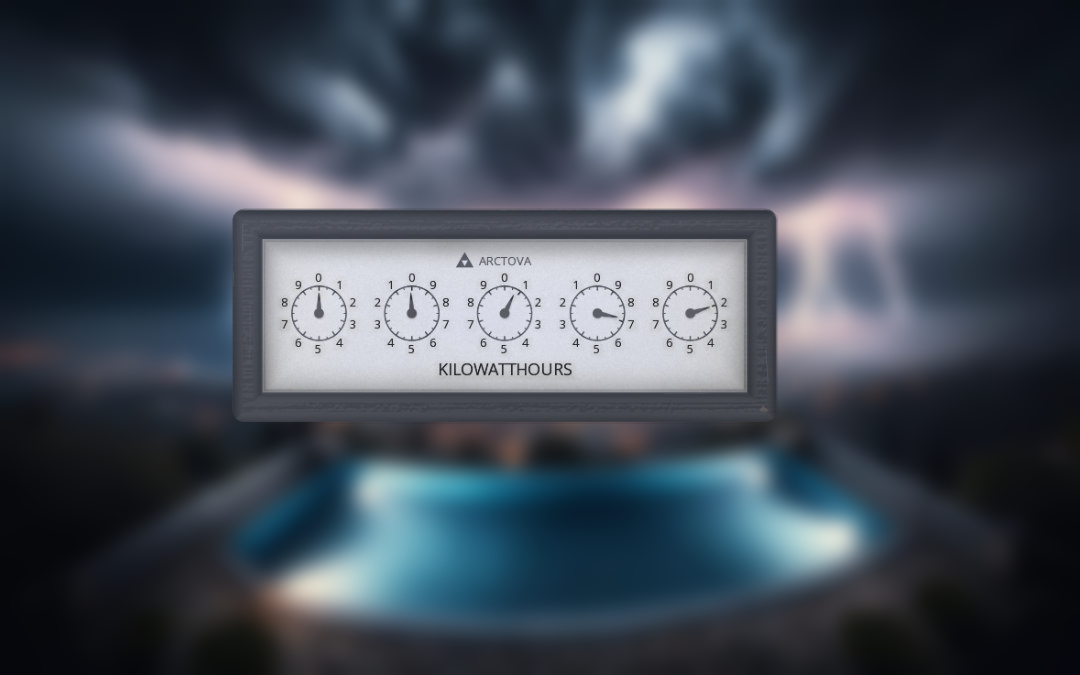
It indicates 72 kWh
